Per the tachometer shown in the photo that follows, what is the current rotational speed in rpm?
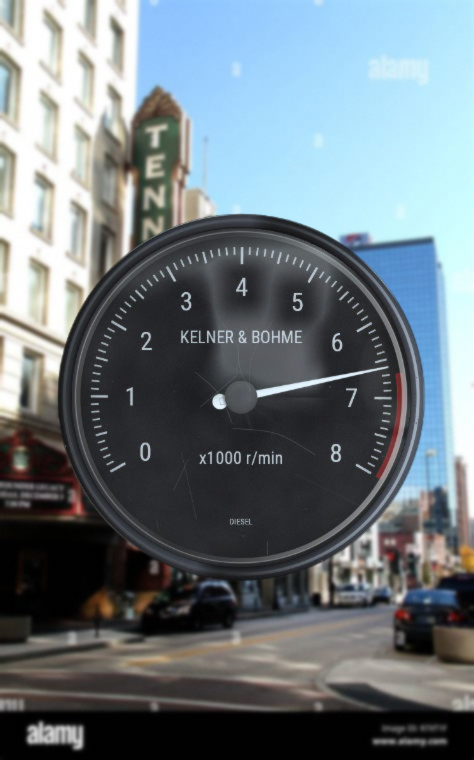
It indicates 6600 rpm
